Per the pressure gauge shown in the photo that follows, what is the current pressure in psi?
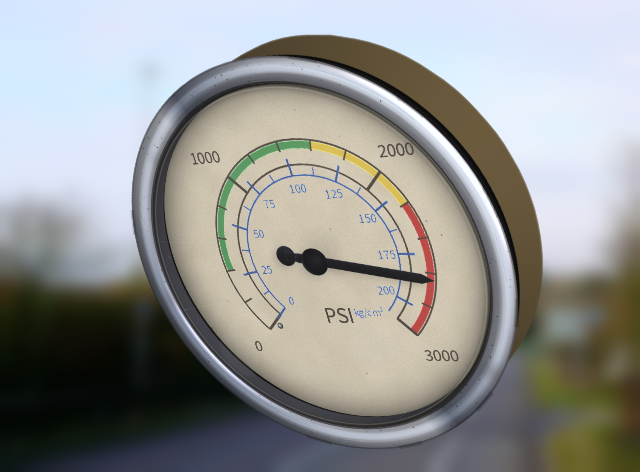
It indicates 2600 psi
